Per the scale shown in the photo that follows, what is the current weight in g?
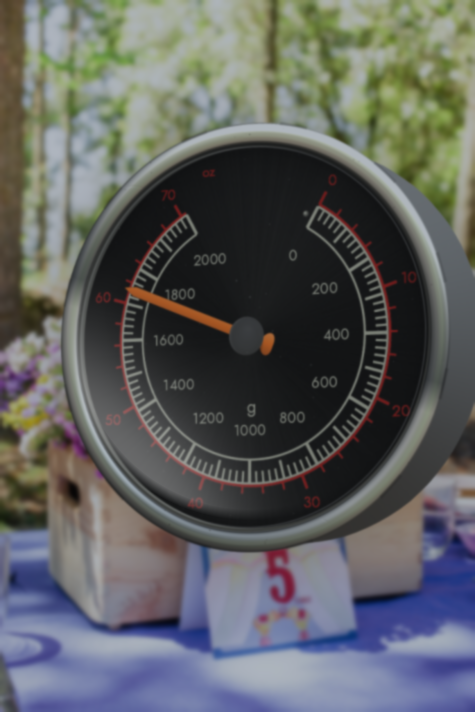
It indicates 1740 g
